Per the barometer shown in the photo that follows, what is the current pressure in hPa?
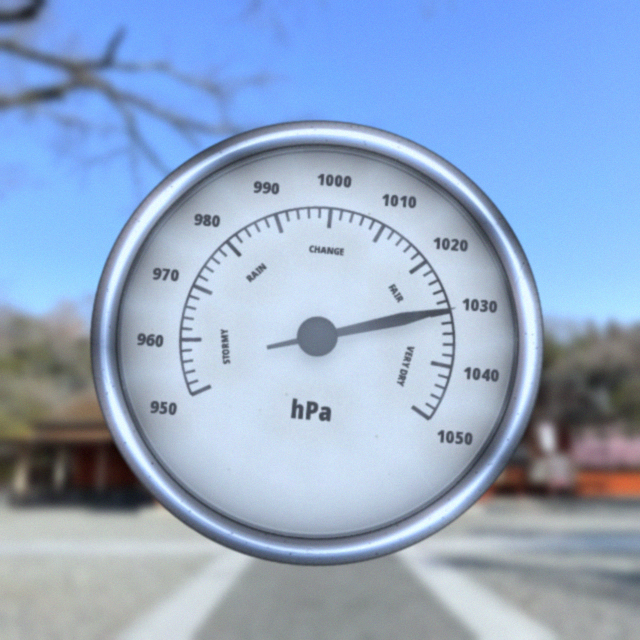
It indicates 1030 hPa
